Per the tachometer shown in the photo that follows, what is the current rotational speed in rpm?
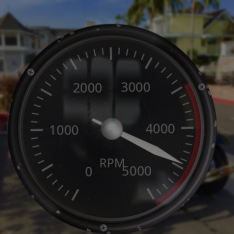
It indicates 4450 rpm
